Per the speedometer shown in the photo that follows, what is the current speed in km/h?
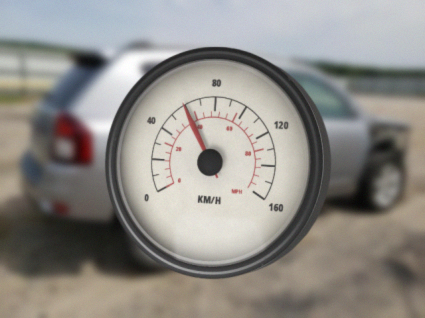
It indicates 60 km/h
